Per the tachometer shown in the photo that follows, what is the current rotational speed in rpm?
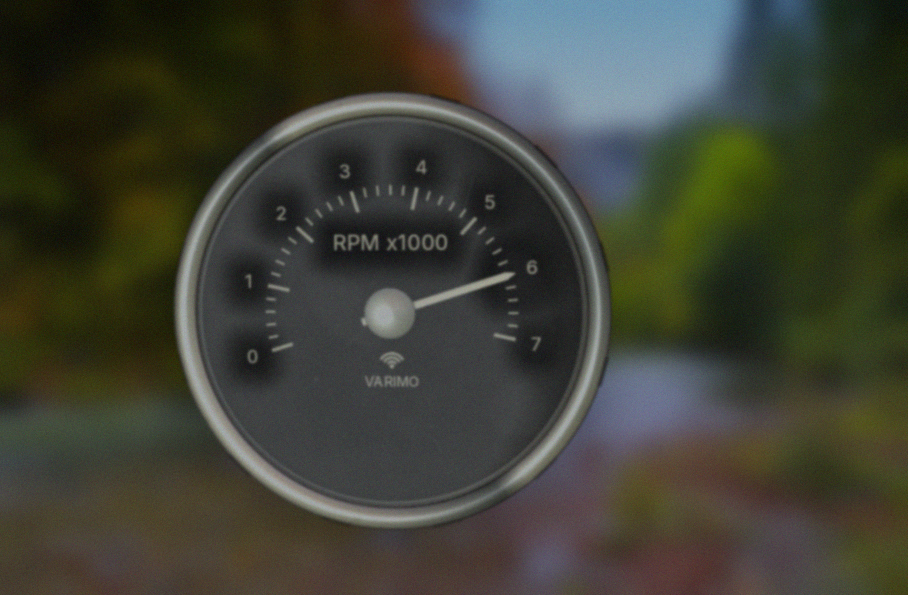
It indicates 6000 rpm
